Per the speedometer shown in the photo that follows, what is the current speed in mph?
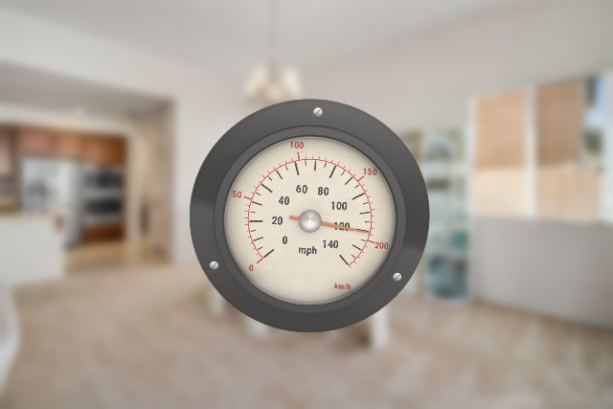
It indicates 120 mph
